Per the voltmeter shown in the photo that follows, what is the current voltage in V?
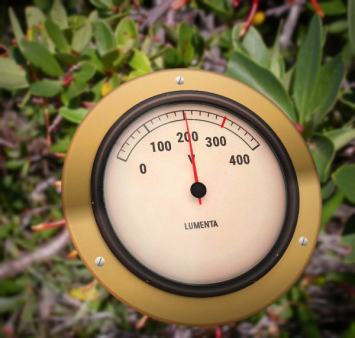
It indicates 200 V
